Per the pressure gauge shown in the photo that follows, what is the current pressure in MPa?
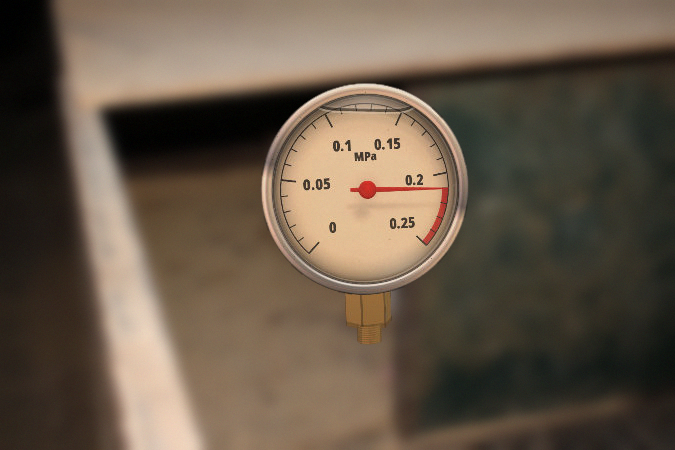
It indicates 0.21 MPa
